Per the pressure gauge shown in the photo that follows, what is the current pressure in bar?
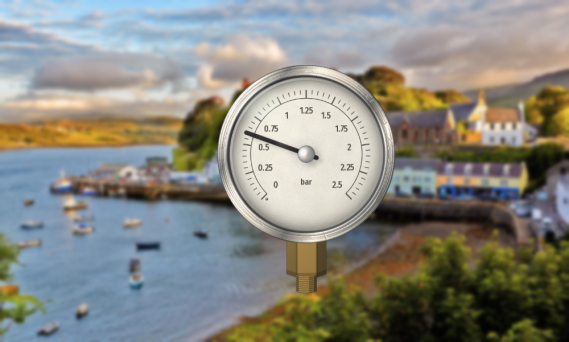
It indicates 0.6 bar
